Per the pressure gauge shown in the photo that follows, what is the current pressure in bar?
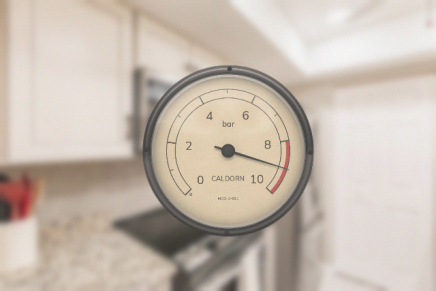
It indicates 9 bar
